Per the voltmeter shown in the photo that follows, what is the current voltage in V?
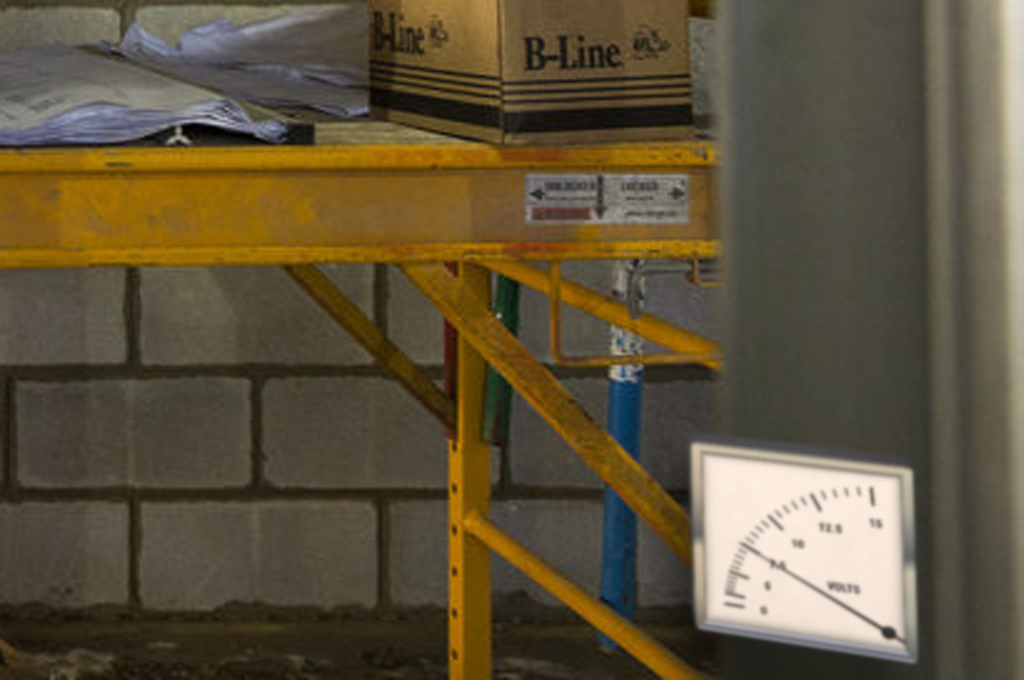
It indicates 7.5 V
